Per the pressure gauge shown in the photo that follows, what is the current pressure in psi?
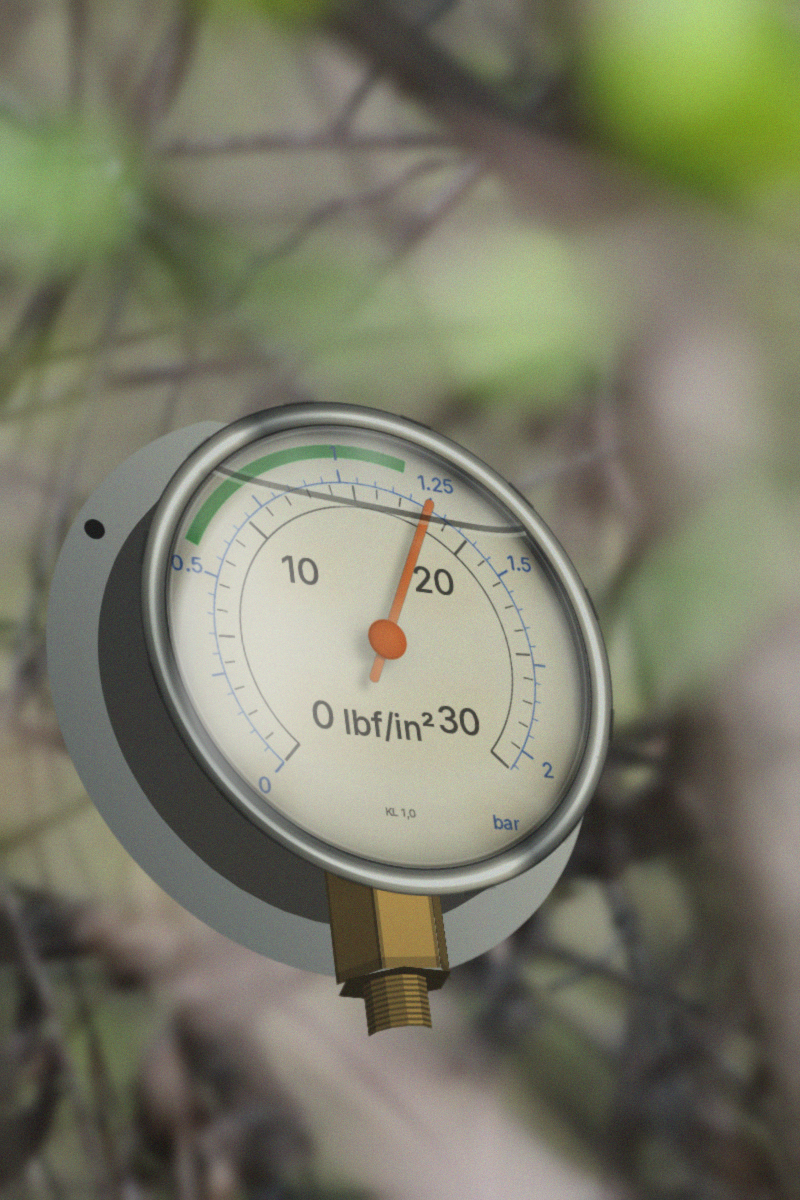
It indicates 18 psi
